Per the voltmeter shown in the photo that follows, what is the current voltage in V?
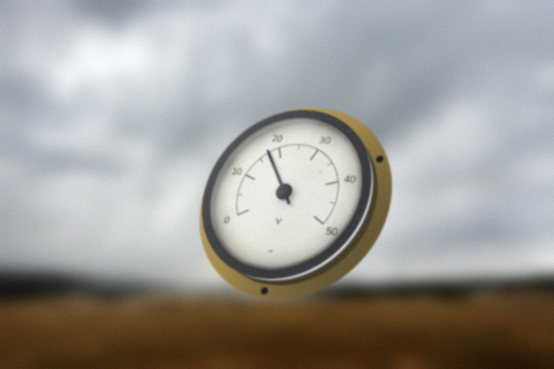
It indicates 17.5 V
